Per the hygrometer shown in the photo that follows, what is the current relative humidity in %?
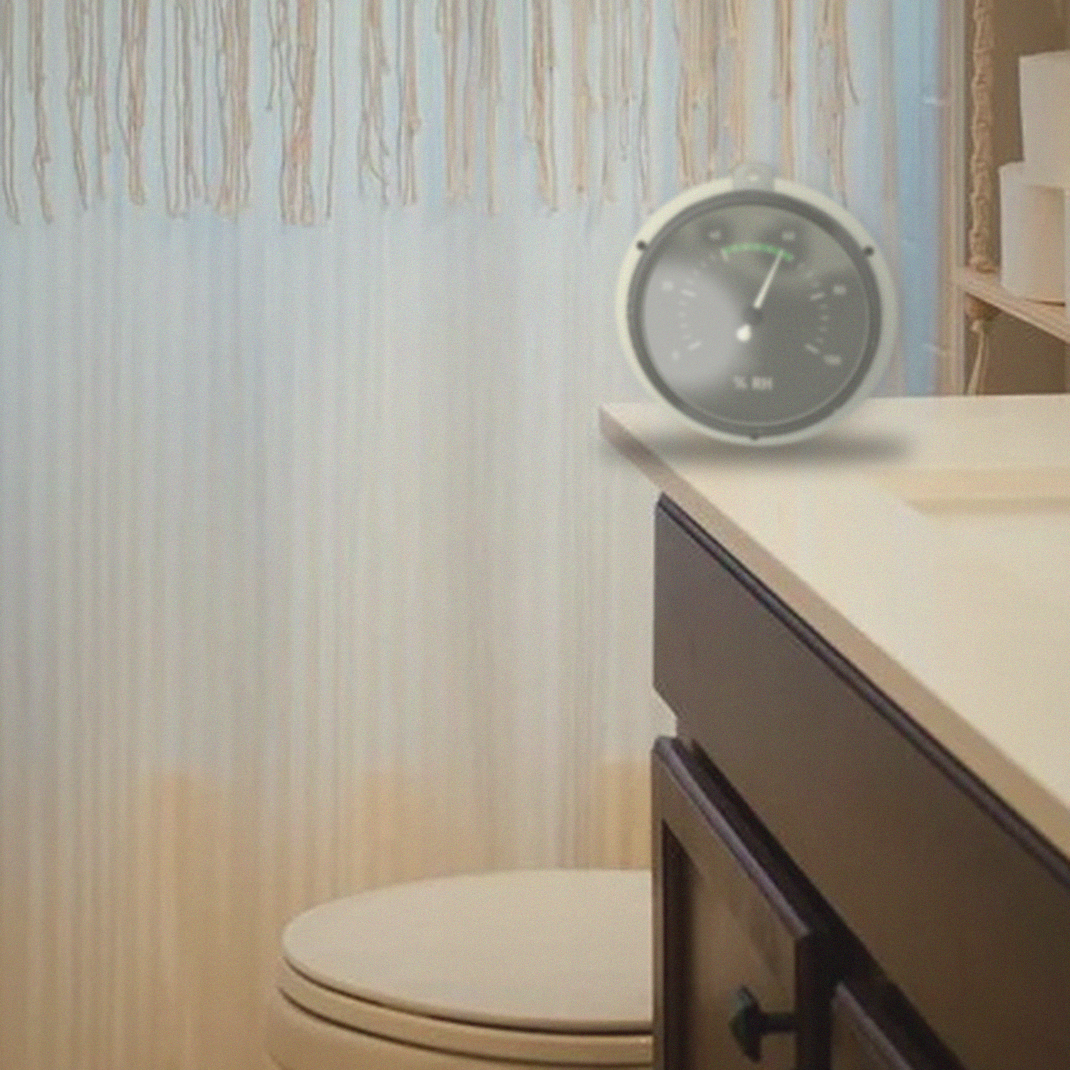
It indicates 60 %
